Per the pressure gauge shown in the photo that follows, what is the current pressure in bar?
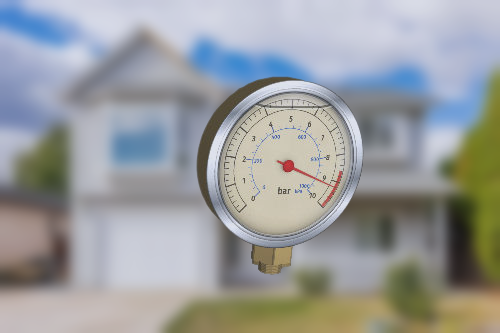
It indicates 9.2 bar
